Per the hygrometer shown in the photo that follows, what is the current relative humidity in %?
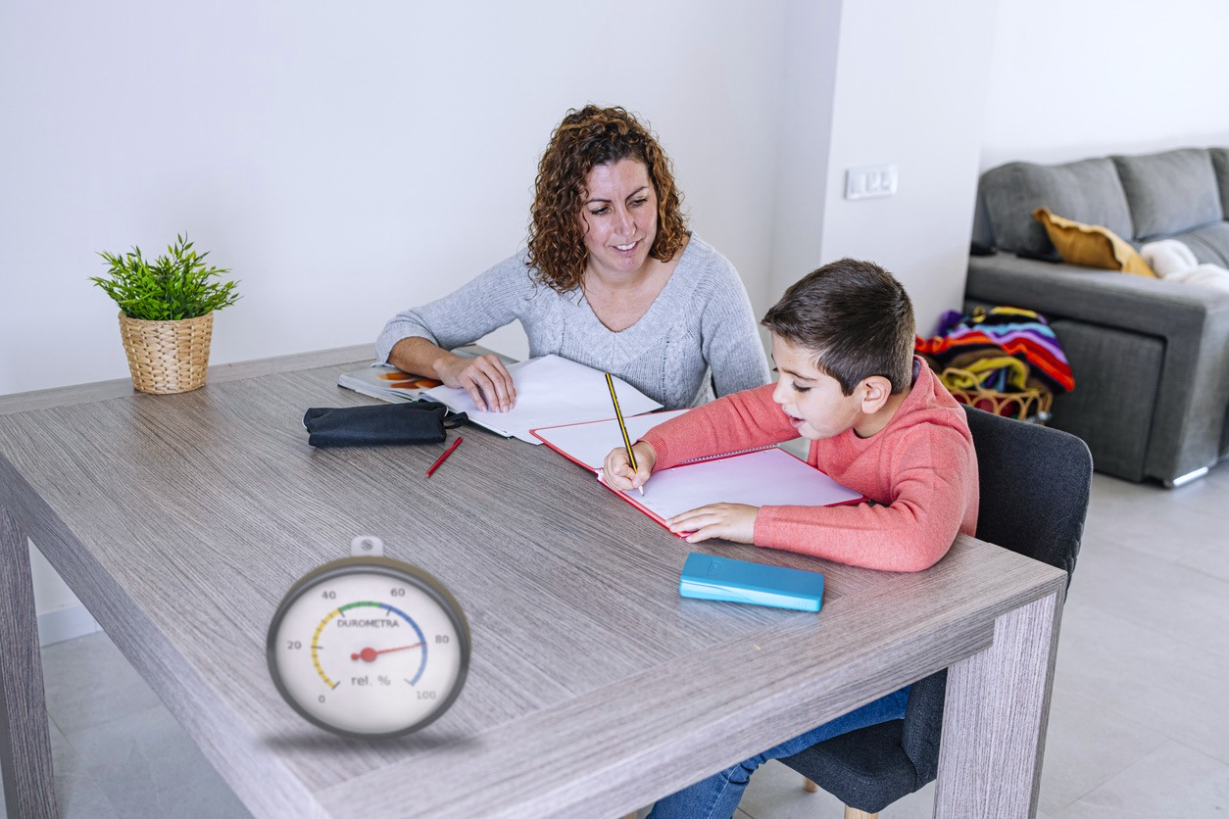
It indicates 80 %
